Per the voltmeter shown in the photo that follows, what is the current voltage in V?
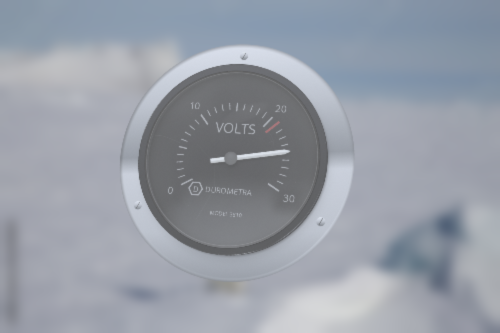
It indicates 25 V
